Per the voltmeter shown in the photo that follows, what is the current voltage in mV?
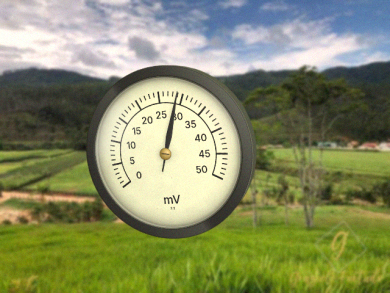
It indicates 29 mV
